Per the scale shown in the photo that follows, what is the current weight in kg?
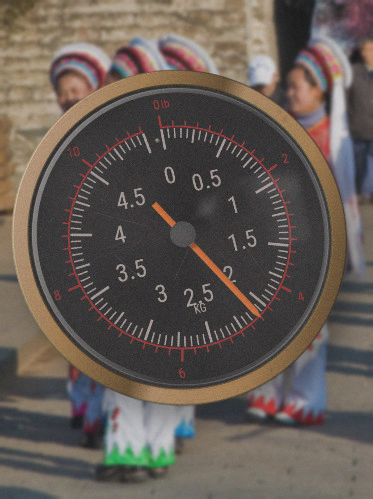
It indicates 2.1 kg
